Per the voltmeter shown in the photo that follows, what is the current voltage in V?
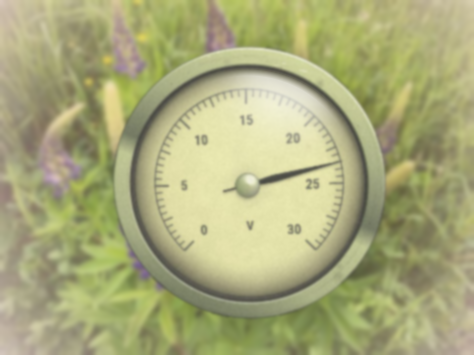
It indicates 23.5 V
